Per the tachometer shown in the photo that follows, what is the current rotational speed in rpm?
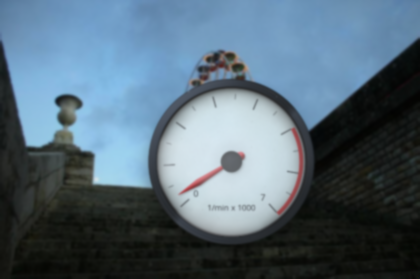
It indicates 250 rpm
